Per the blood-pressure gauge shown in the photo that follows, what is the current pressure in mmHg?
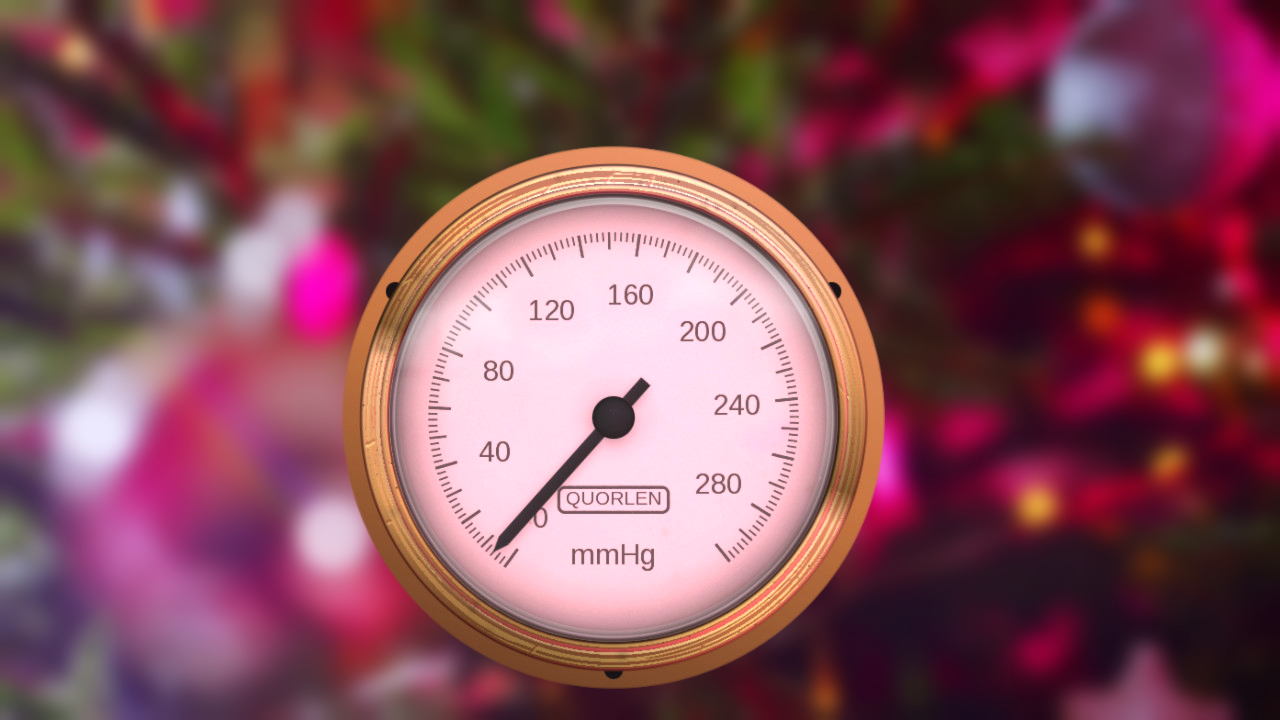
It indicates 6 mmHg
